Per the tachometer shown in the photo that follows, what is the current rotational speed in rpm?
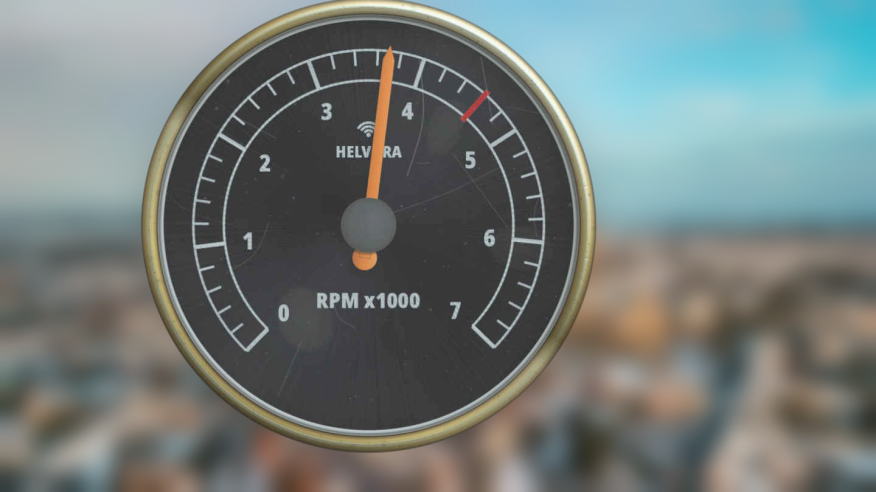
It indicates 3700 rpm
